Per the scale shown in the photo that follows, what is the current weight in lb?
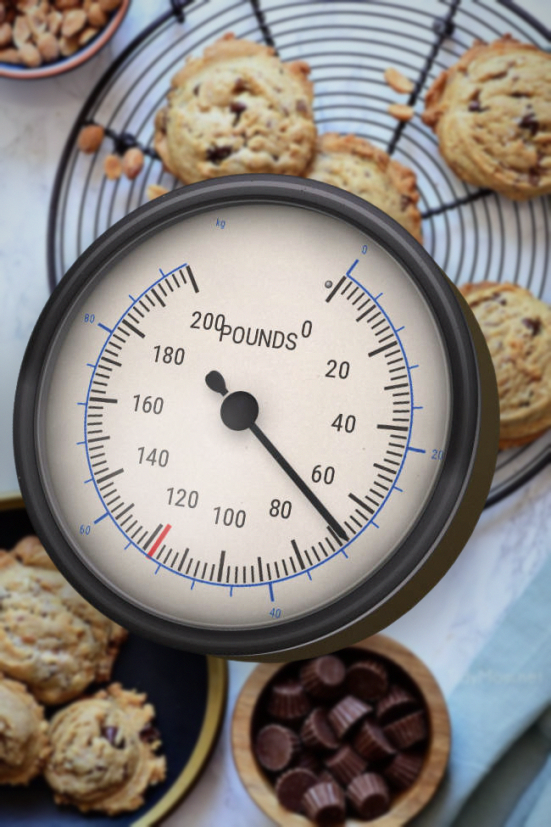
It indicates 68 lb
